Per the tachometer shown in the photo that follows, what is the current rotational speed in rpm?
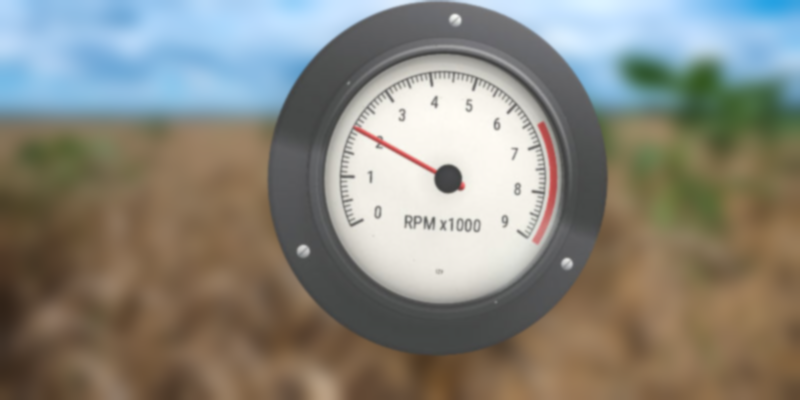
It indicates 2000 rpm
